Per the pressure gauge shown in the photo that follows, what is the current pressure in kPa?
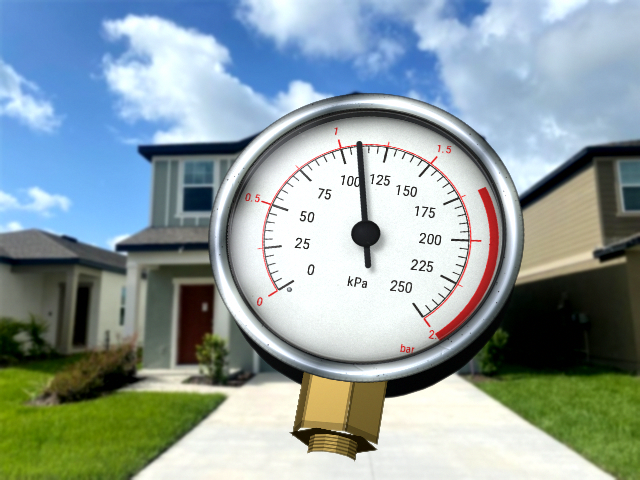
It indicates 110 kPa
